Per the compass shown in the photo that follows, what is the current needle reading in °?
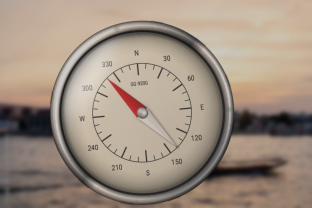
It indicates 320 °
